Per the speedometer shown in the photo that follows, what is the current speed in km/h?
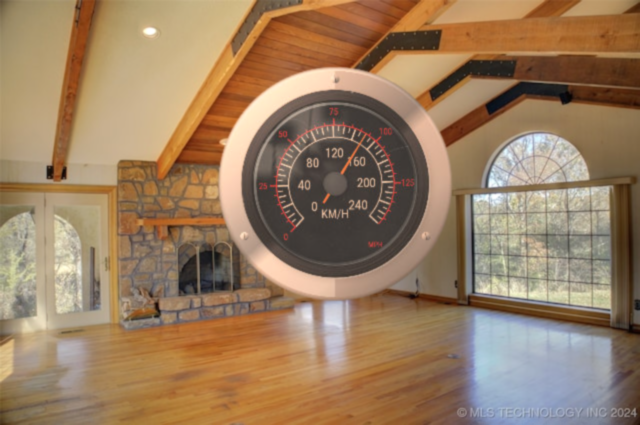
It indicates 150 km/h
